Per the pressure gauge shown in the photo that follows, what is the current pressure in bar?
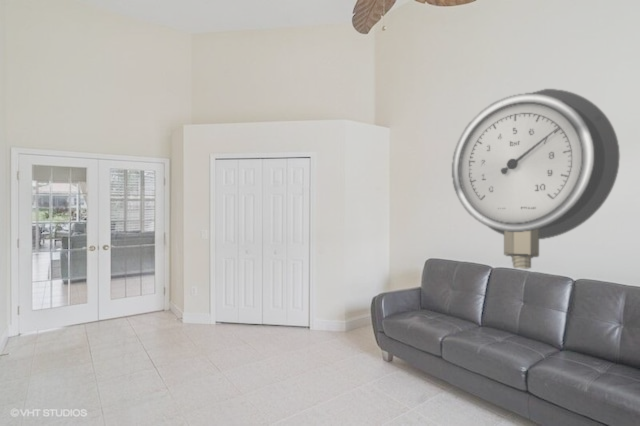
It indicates 7 bar
